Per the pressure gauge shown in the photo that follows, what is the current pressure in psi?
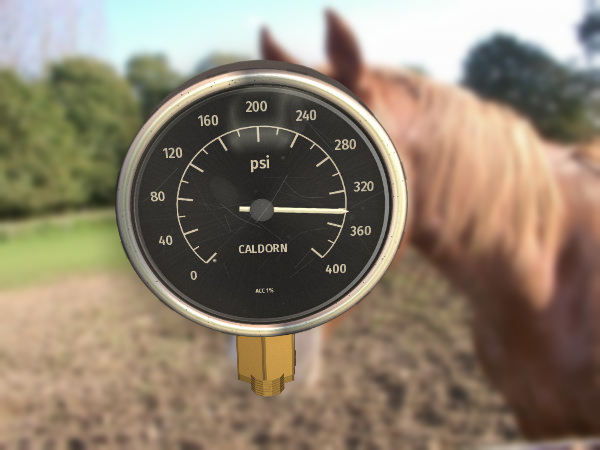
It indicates 340 psi
